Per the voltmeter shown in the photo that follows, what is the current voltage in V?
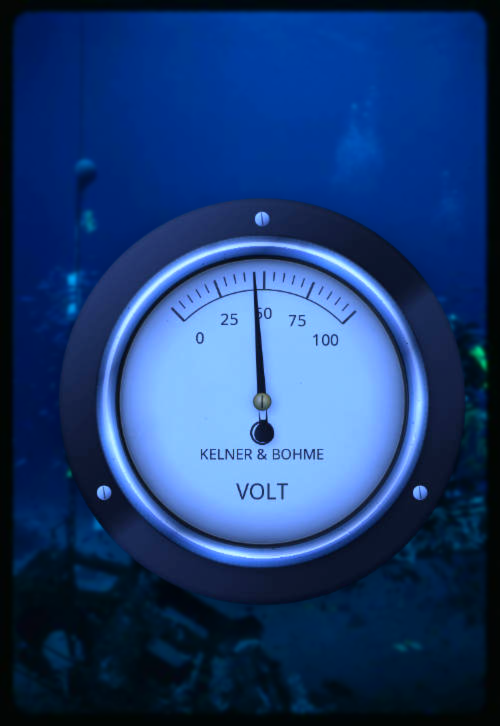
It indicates 45 V
